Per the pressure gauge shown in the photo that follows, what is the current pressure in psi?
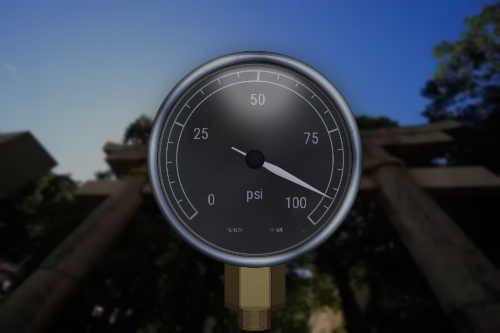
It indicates 92.5 psi
